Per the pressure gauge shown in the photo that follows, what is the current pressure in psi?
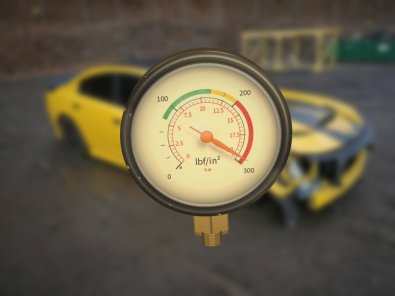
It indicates 290 psi
